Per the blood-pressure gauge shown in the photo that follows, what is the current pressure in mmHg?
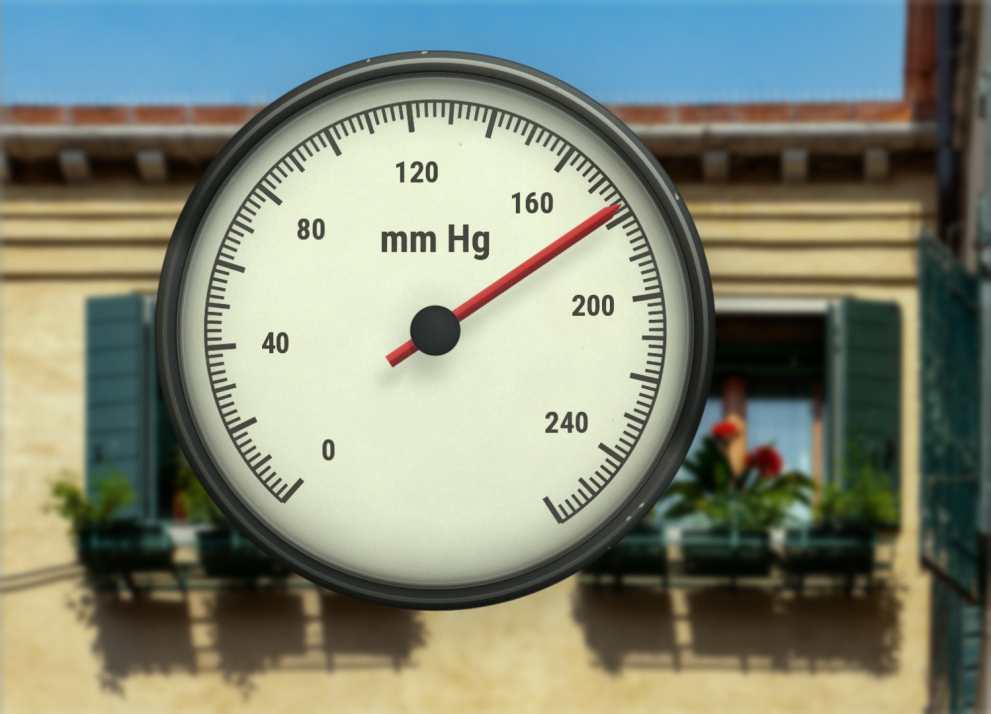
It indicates 177 mmHg
